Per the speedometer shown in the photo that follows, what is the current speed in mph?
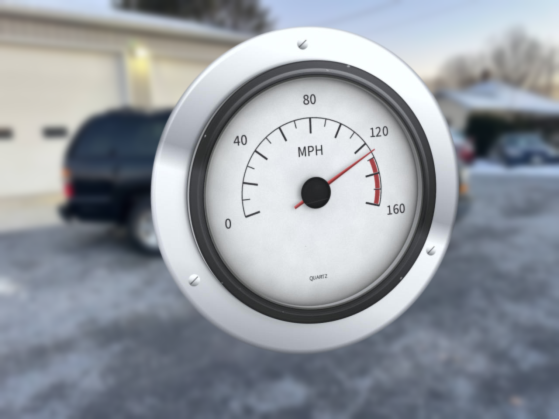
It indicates 125 mph
